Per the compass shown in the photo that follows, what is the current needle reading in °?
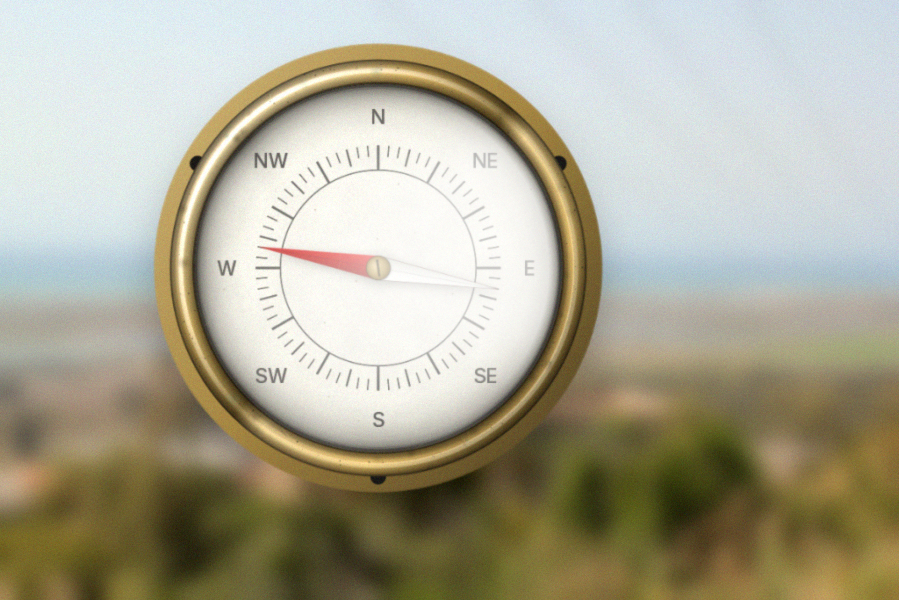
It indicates 280 °
